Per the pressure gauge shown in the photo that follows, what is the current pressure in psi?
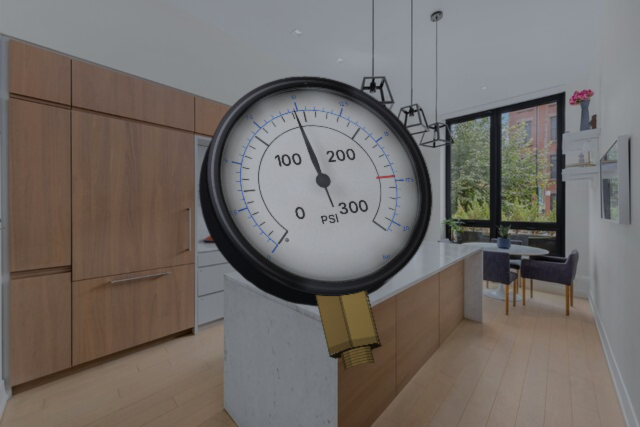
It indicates 140 psi
